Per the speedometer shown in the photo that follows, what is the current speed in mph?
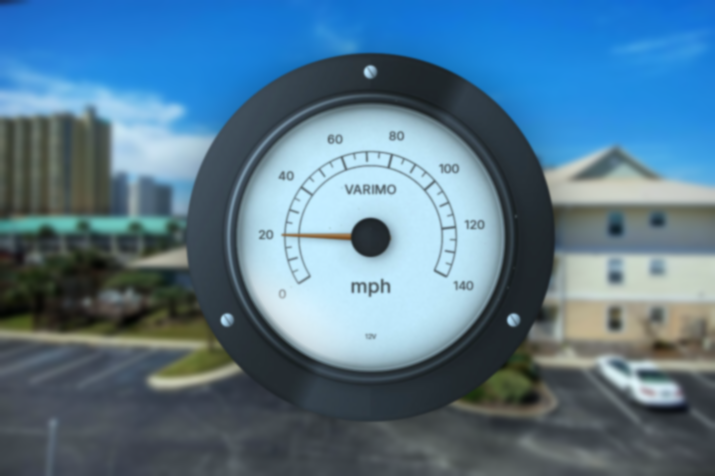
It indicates 20 mph
